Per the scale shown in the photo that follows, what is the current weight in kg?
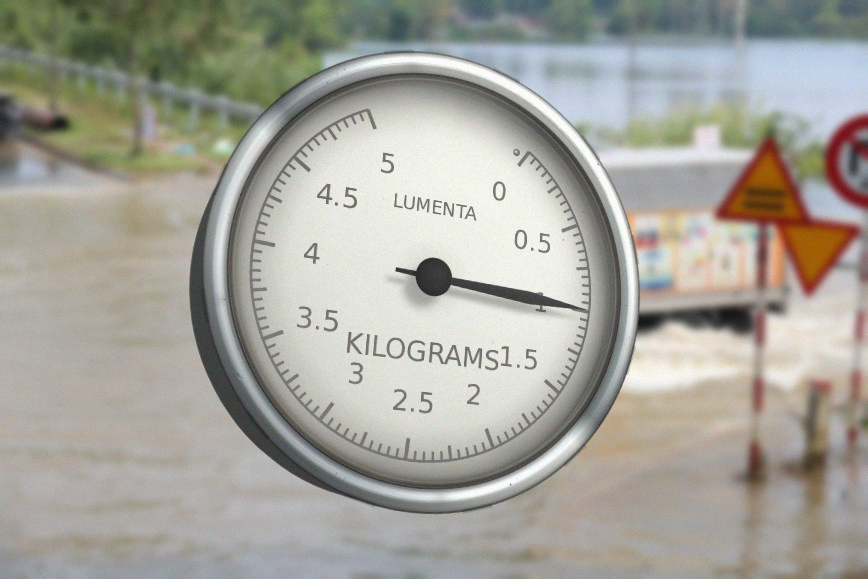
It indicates 1 kg
